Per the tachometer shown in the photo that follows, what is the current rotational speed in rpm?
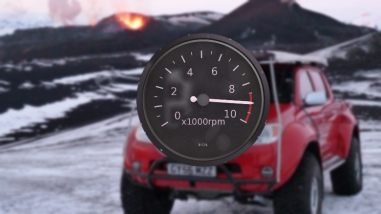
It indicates 9000 rpm
